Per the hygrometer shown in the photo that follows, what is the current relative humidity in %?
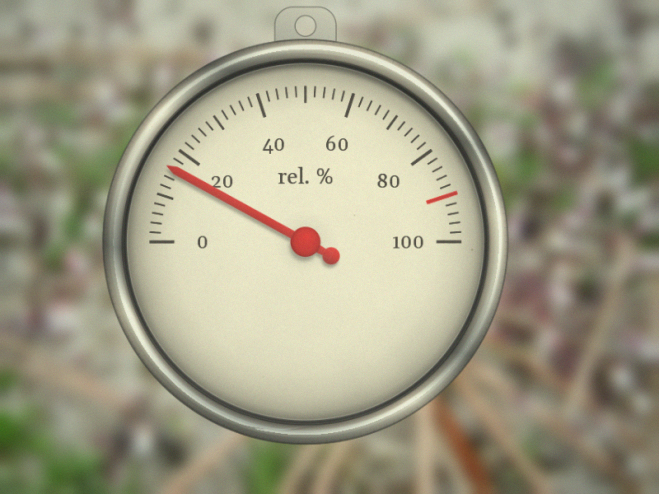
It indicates 16 %
